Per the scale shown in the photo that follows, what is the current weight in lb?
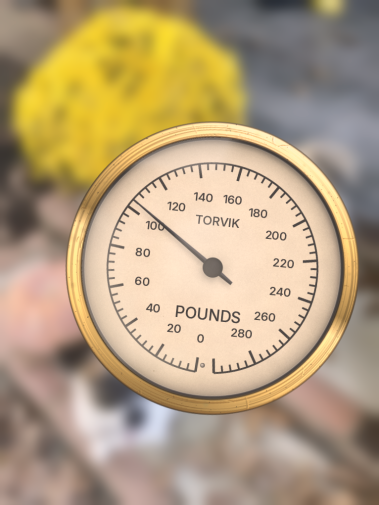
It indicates 104 lb
